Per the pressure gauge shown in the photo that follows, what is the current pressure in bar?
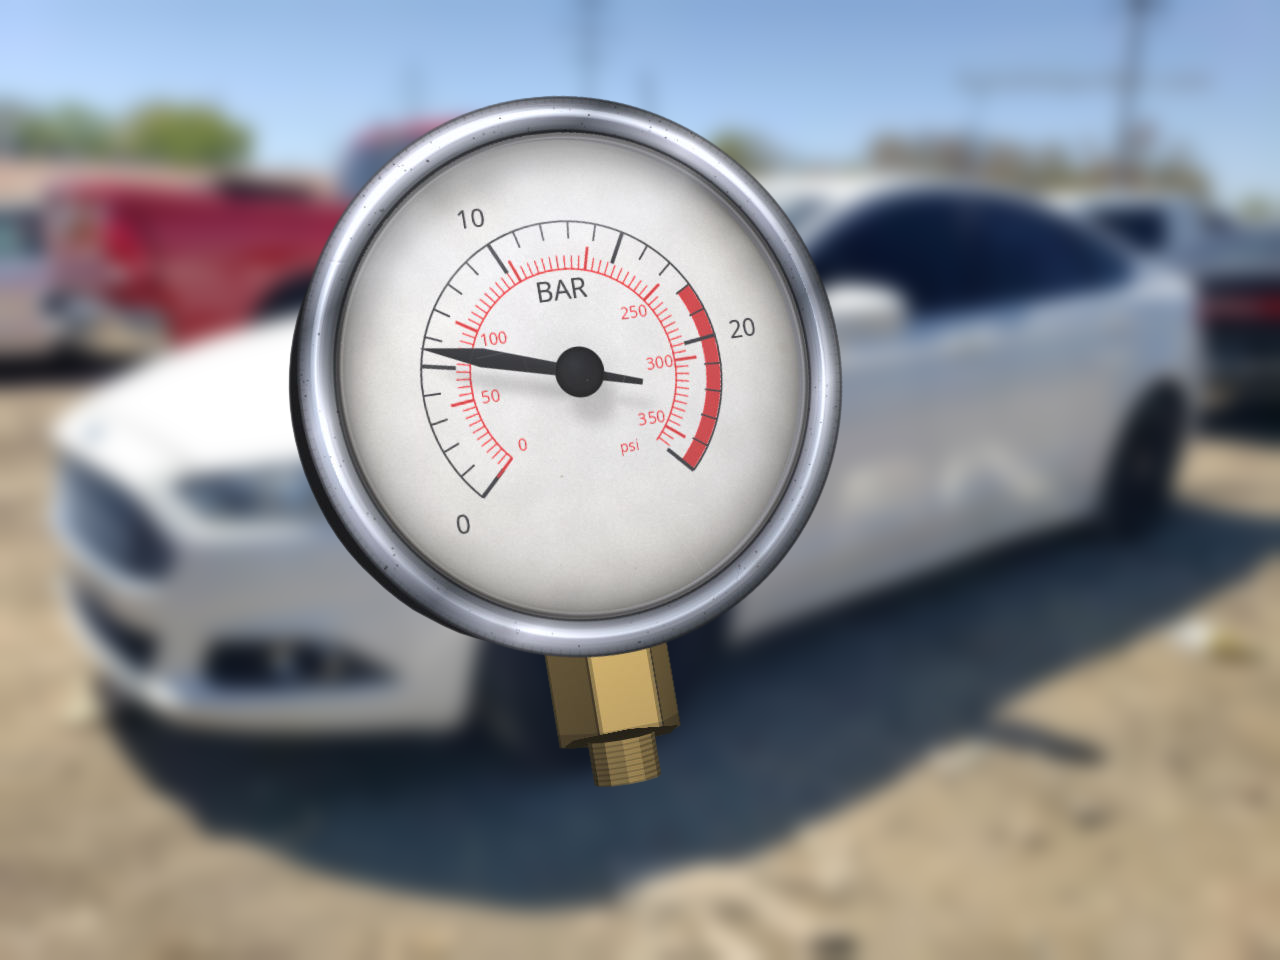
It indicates 5.5 bar
